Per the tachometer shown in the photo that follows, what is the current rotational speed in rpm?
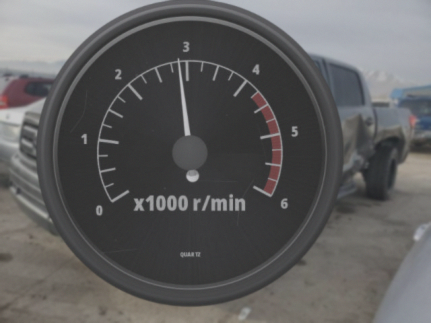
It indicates 2875 rpm
